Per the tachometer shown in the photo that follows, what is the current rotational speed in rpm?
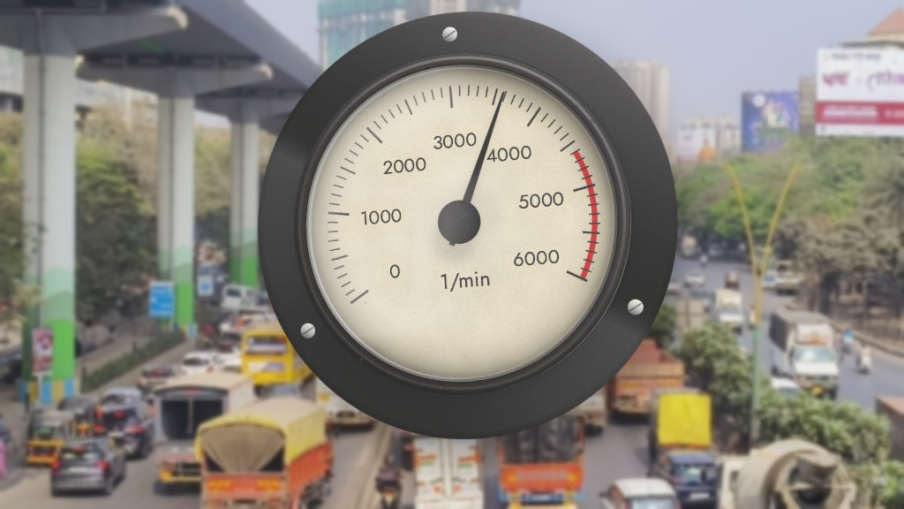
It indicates 3600 rpm
